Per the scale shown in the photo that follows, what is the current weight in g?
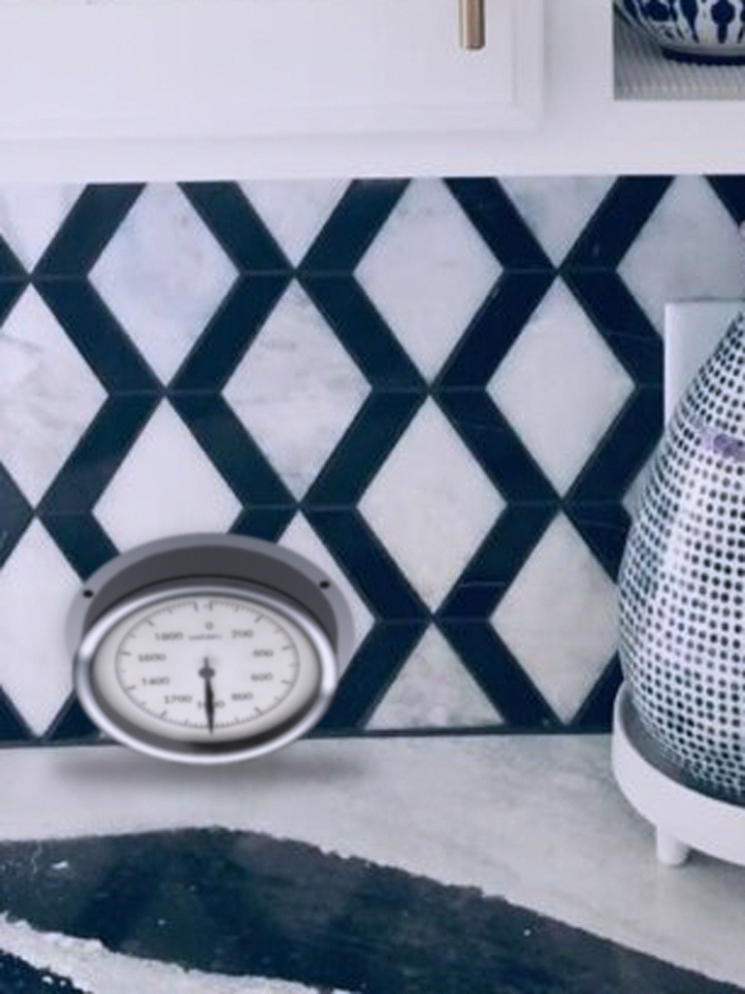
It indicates 1000 g
